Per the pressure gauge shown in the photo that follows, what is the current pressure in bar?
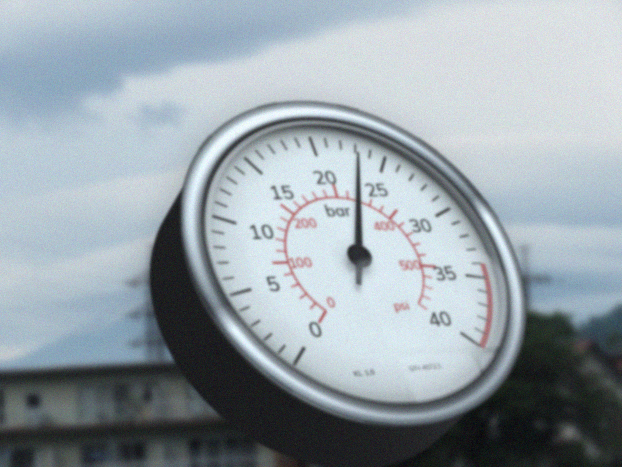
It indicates 23 bar
